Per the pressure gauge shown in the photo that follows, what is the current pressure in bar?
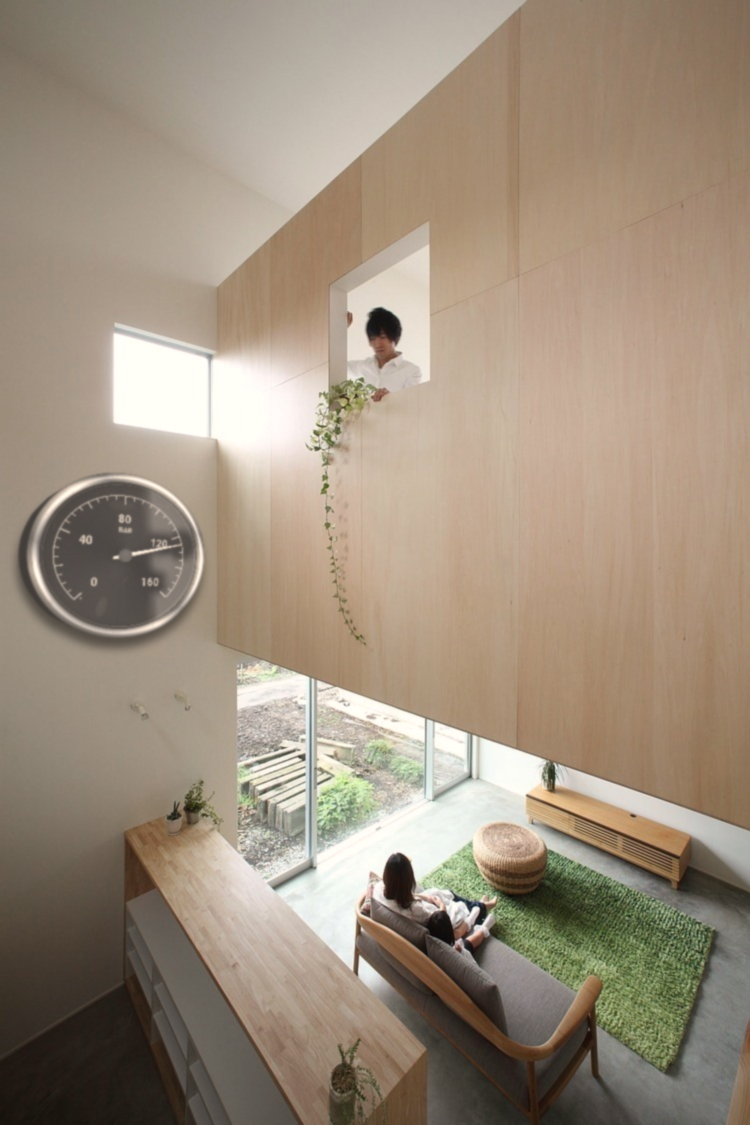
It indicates 125 bar
